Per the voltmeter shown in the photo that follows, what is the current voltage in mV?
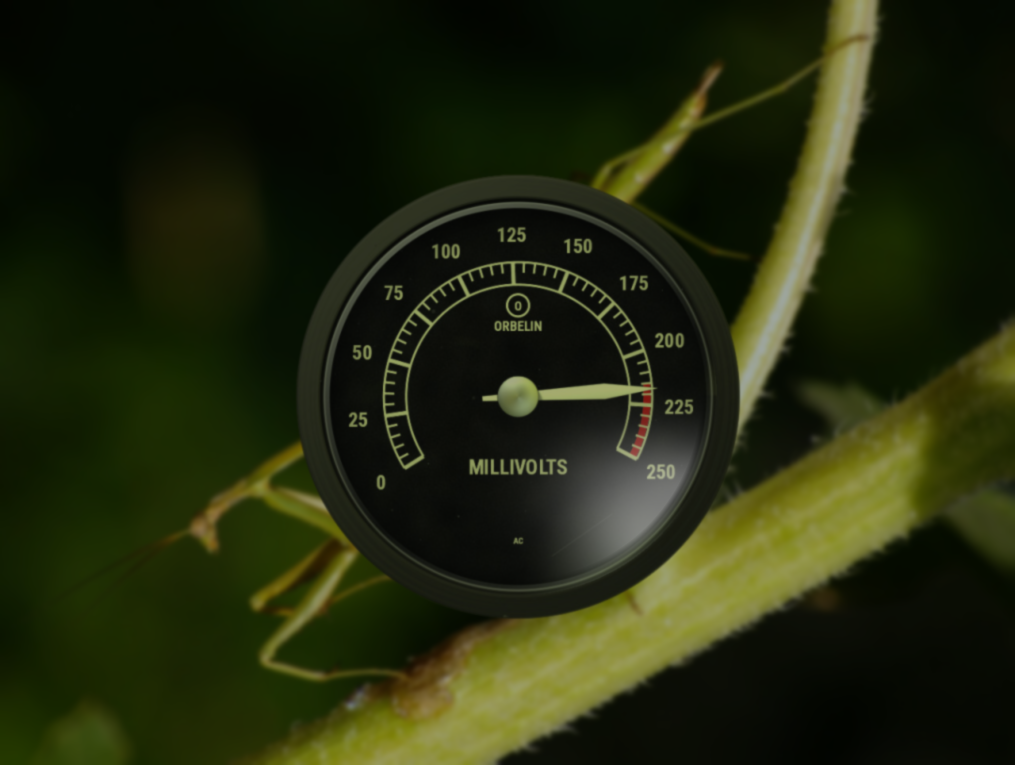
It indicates 217.5 mV
